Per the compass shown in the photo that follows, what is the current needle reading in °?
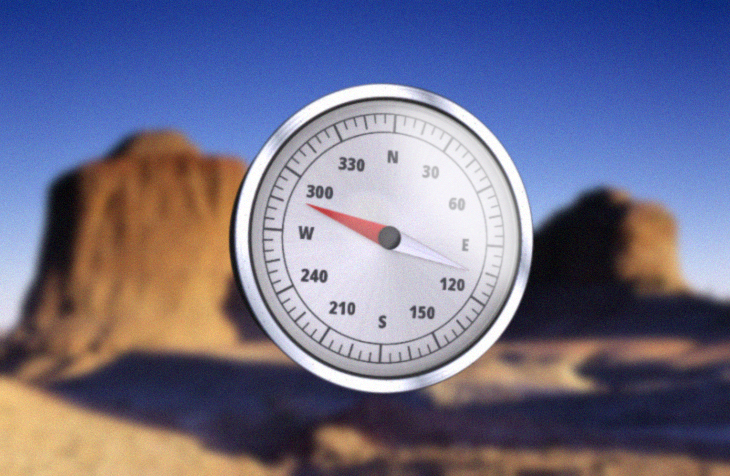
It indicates 287.5 °
